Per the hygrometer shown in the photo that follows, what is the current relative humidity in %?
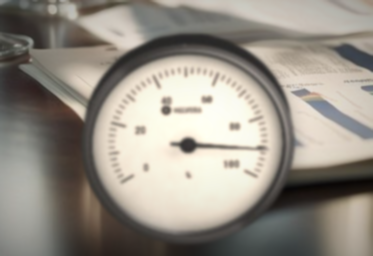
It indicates 90 %
